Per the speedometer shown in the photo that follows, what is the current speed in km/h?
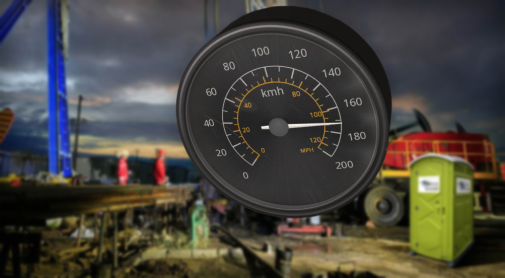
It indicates 170 km/h
